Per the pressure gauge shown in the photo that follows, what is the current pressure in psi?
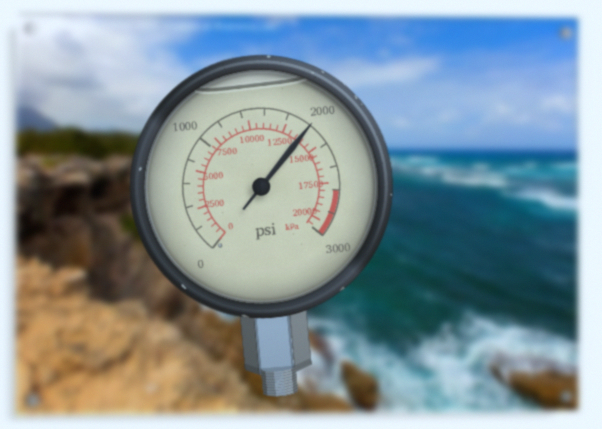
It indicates 2000 psi
